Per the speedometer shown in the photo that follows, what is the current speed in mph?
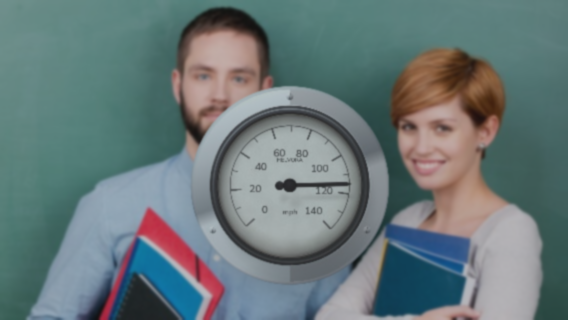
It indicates 115 mph
